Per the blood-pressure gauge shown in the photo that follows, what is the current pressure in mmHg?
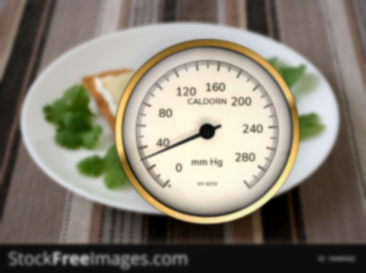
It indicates 30 mmHg
